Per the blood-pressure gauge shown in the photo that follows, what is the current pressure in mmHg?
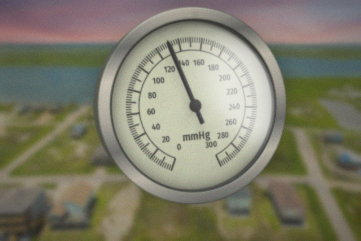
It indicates 130 mmHg
